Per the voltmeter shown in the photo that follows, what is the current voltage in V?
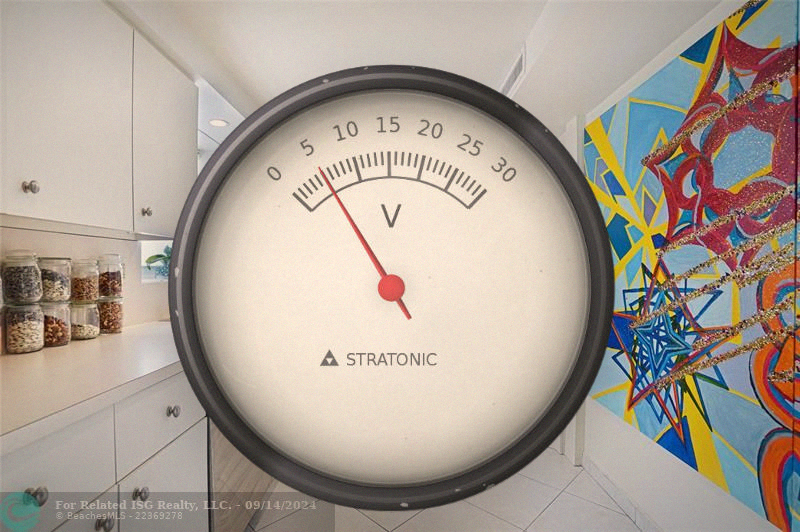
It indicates 5 V
